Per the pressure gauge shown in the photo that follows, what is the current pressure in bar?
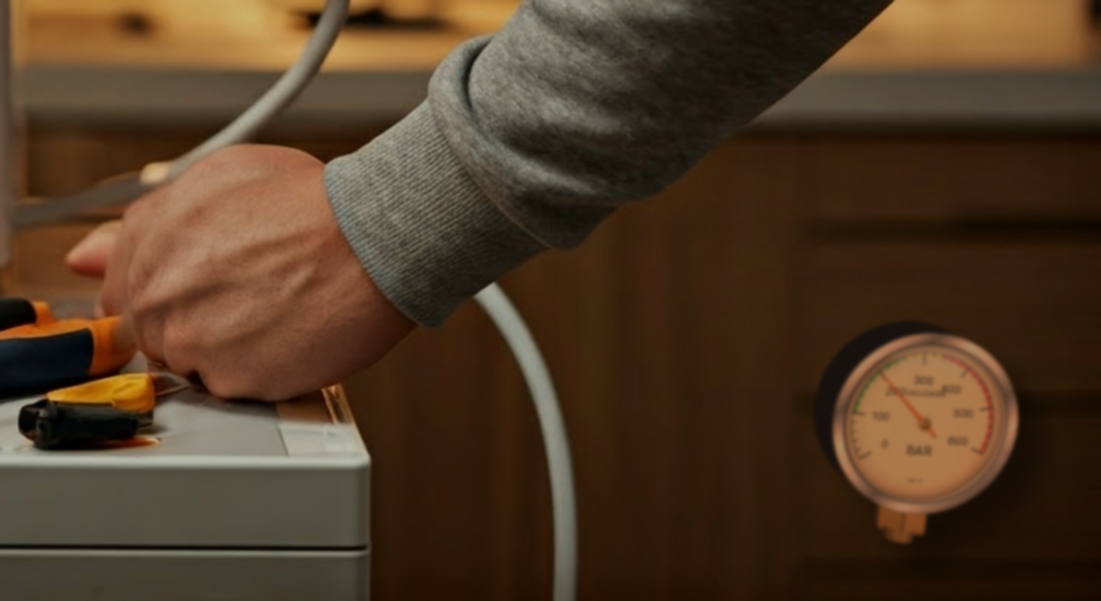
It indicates 200 bar
